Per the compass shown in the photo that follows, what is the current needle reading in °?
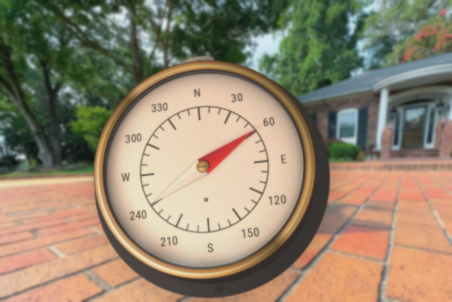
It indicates 60 °
